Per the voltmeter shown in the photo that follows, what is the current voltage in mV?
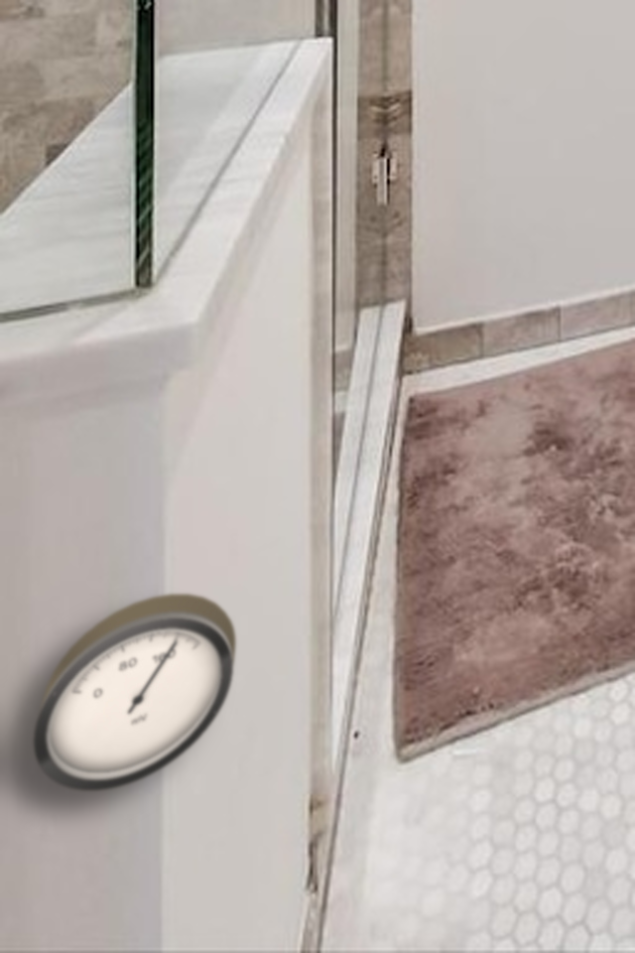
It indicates 160 mV
